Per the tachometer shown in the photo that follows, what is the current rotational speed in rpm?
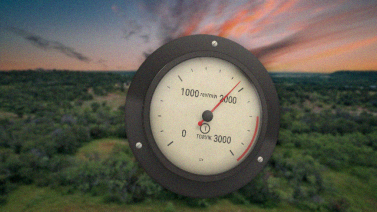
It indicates 1900 rpm
